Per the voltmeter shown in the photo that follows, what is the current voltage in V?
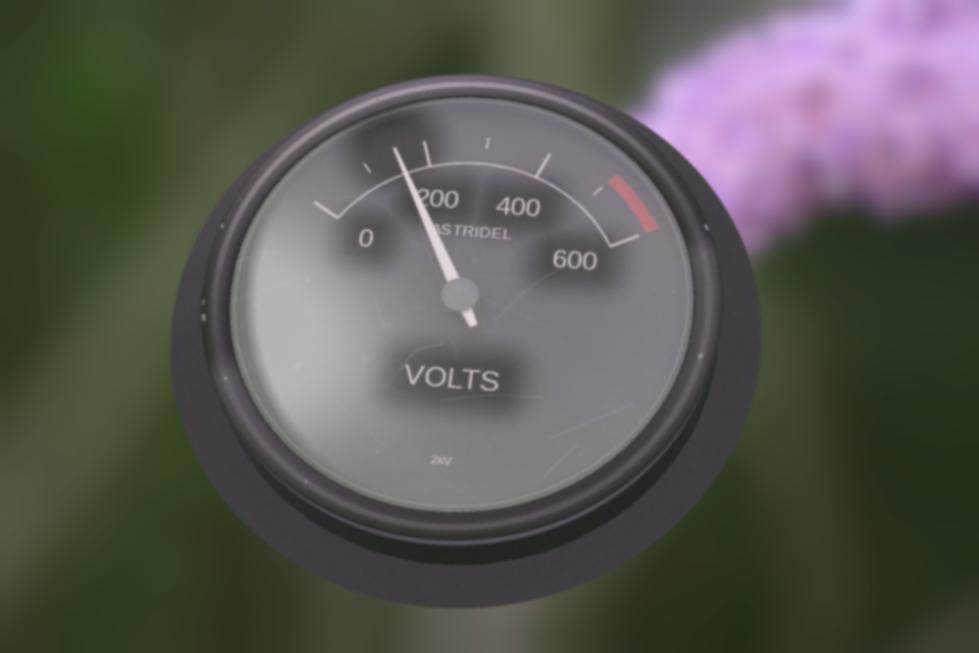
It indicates 150 V
